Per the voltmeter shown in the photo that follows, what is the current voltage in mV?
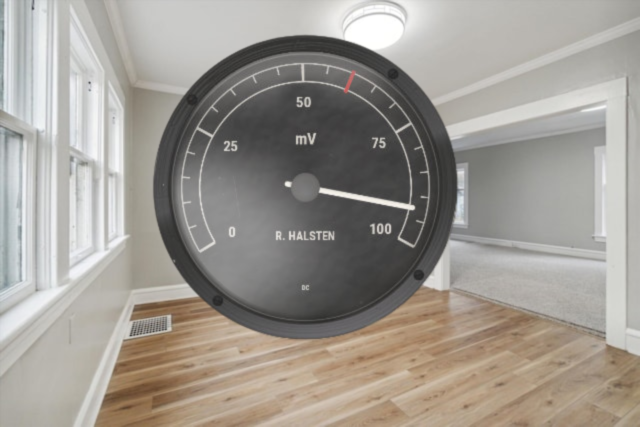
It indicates 92.5 mV
